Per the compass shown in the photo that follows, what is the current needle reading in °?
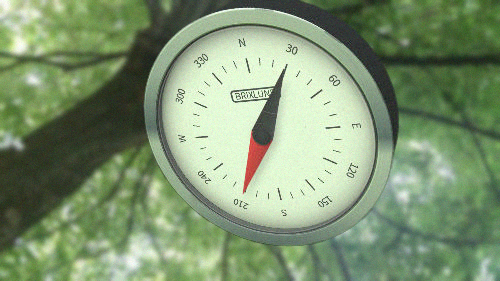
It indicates 210 °
